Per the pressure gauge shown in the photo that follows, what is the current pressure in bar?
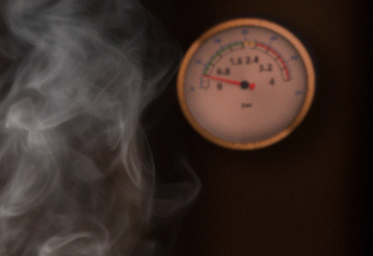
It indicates 0.4 bar
